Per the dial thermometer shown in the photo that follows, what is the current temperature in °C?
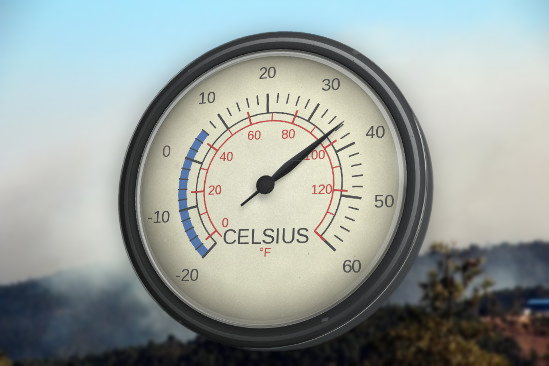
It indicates 36 °C
